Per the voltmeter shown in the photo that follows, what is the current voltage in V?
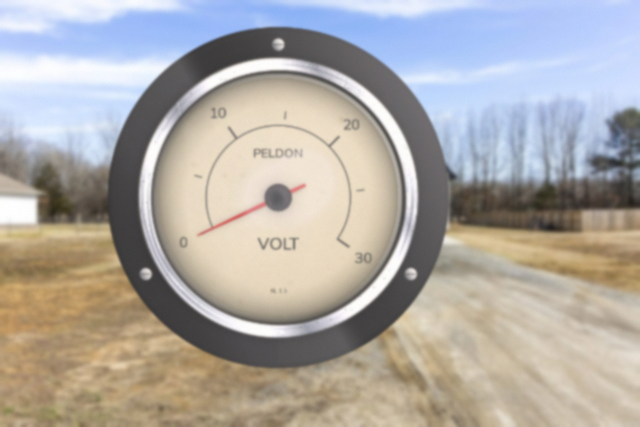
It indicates 0 V
